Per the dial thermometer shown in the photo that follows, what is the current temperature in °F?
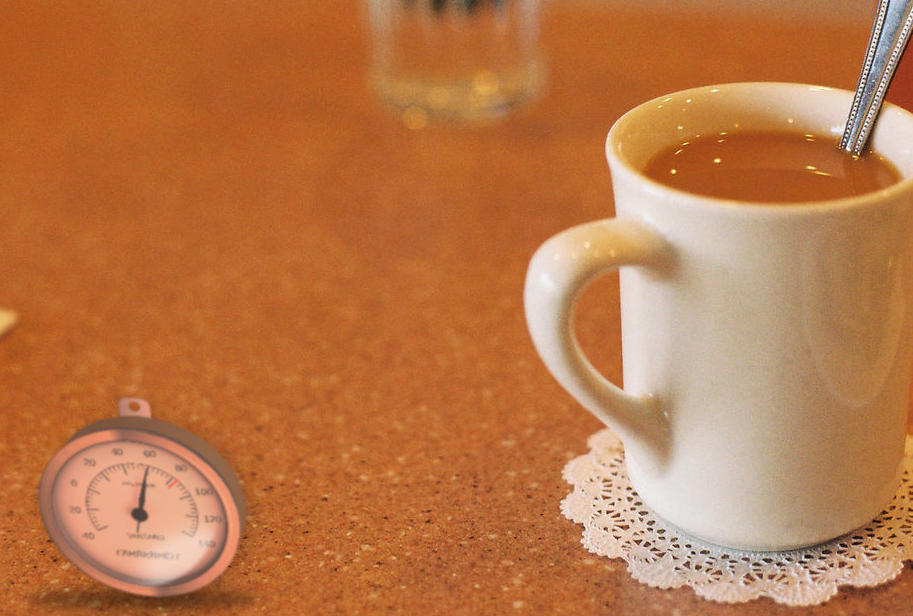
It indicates 60 °F
